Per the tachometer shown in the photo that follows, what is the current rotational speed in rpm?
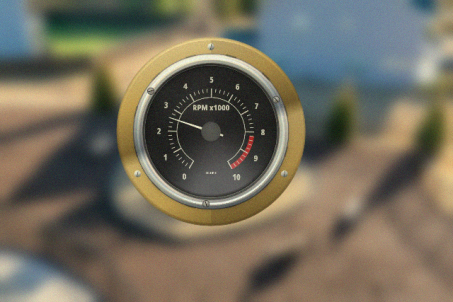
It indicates 2600 rpm
